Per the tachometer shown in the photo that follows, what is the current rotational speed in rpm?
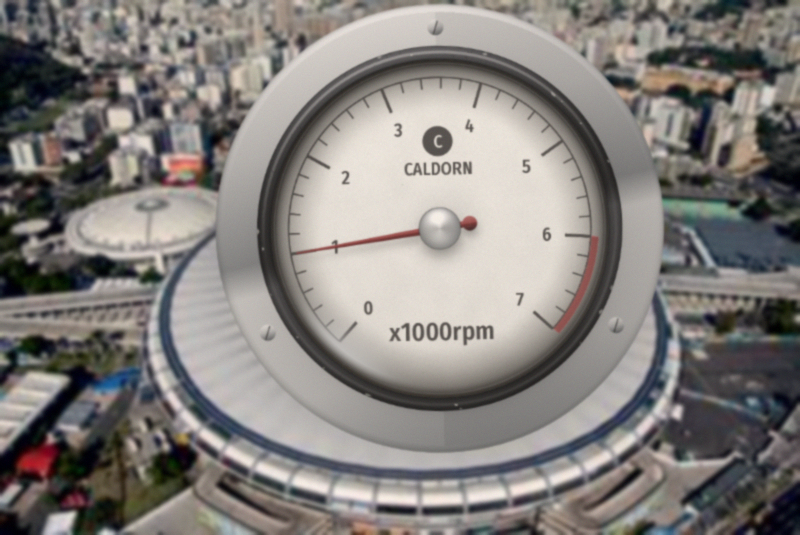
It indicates 1000 rpm
